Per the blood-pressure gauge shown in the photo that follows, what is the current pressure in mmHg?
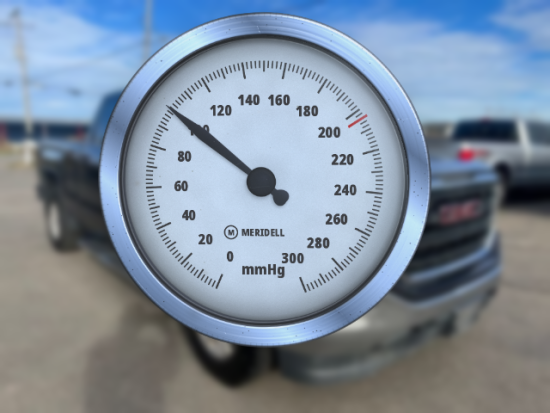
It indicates 100 mmHg
